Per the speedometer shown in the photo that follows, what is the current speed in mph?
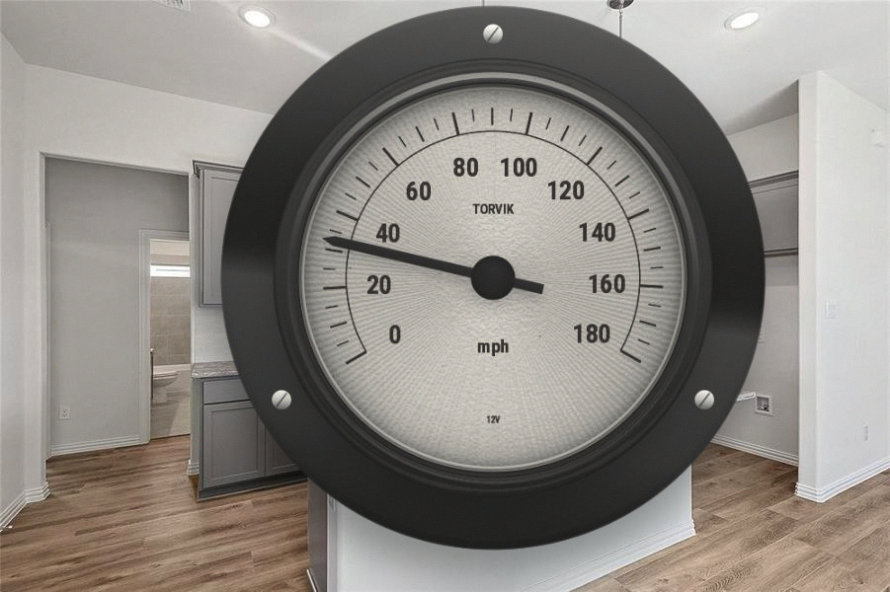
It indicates 32.5 mph
